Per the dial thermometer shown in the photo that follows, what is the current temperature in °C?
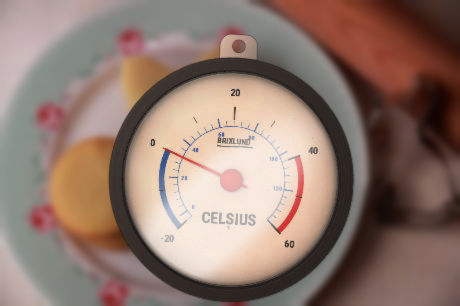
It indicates 0 °C
